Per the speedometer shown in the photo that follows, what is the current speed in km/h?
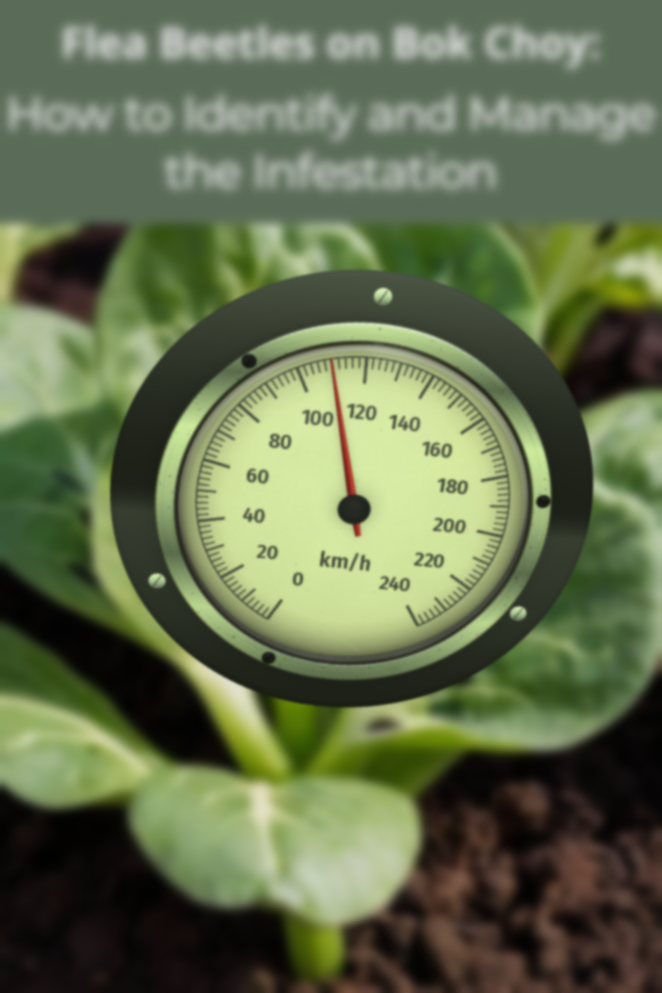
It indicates 110 km/h
